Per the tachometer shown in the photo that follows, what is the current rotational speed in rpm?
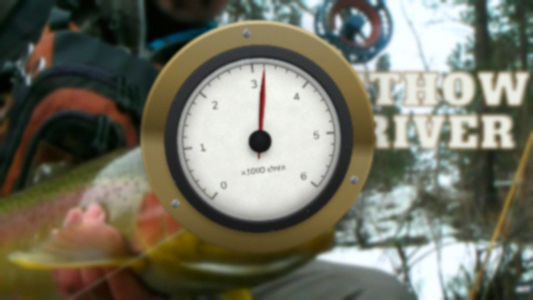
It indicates 3200 rpm
